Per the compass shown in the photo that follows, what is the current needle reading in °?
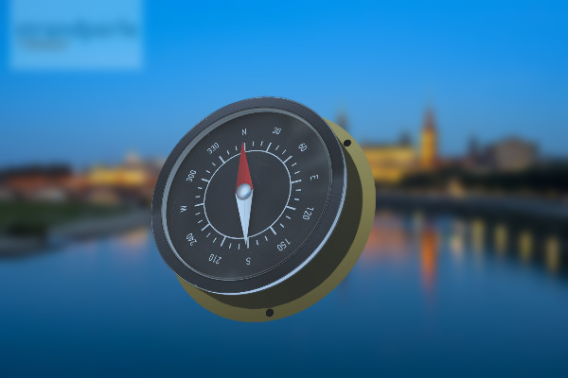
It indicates 0 °
